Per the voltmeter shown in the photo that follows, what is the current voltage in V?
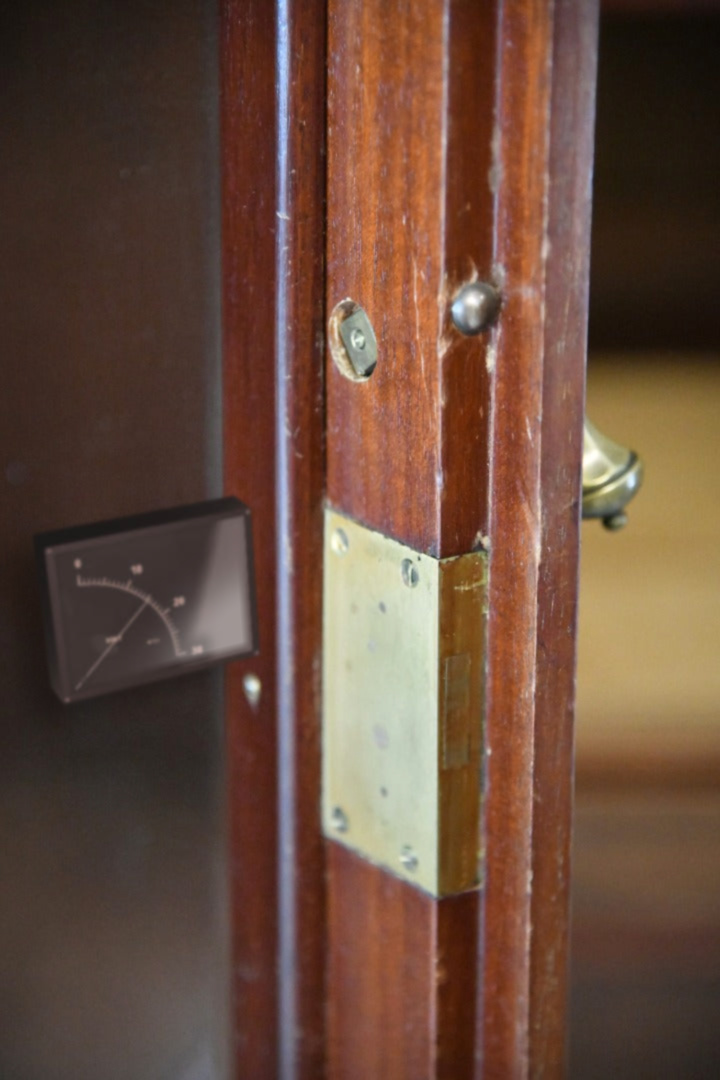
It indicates 15 V
